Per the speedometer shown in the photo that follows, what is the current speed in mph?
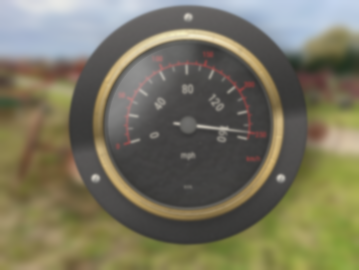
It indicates 155 mph
